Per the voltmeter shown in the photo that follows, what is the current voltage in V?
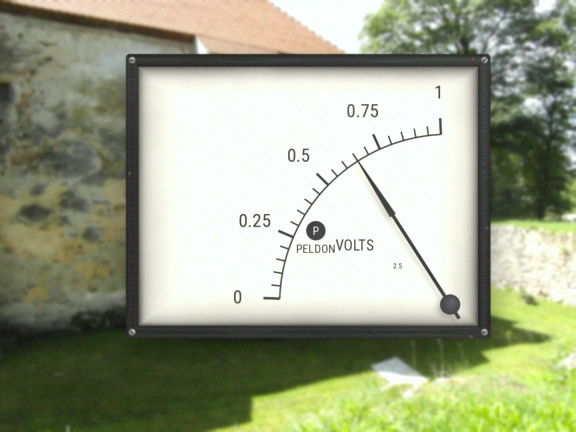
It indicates 0.65 V
